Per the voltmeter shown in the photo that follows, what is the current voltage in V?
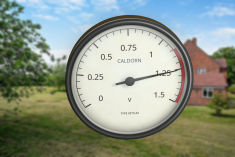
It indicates 1.25 V
